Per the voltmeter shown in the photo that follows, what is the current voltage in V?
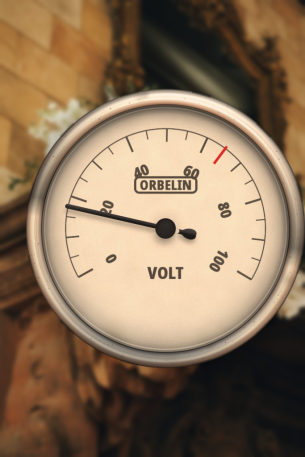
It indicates 17.5 V
